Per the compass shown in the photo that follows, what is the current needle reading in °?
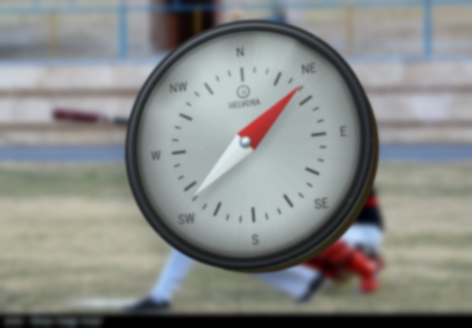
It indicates 50 °
